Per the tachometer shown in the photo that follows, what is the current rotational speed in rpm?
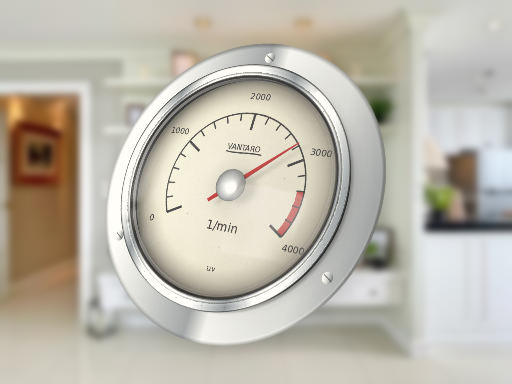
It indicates 2800 rpm
